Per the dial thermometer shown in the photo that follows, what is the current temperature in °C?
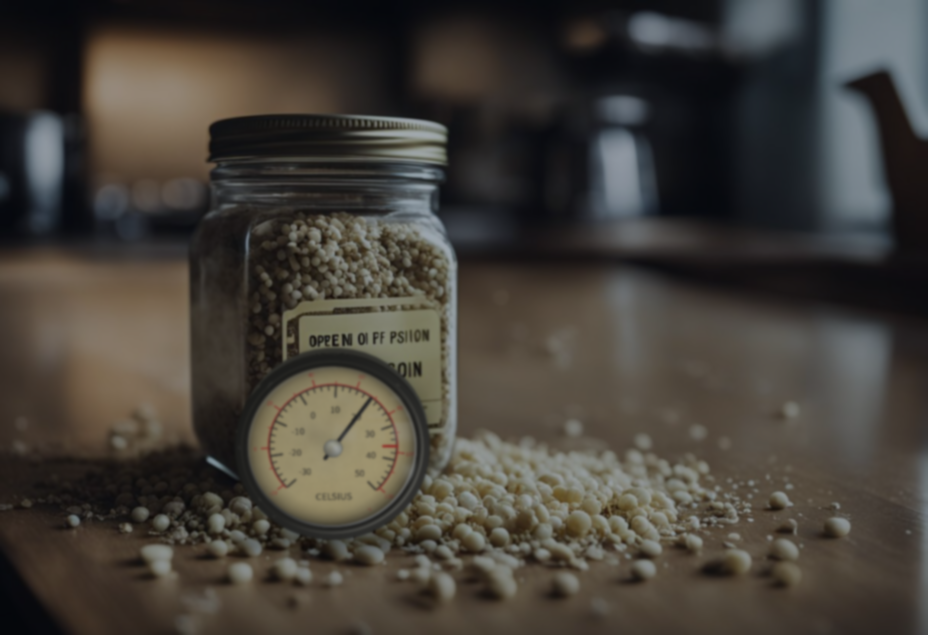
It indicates 20 °C
